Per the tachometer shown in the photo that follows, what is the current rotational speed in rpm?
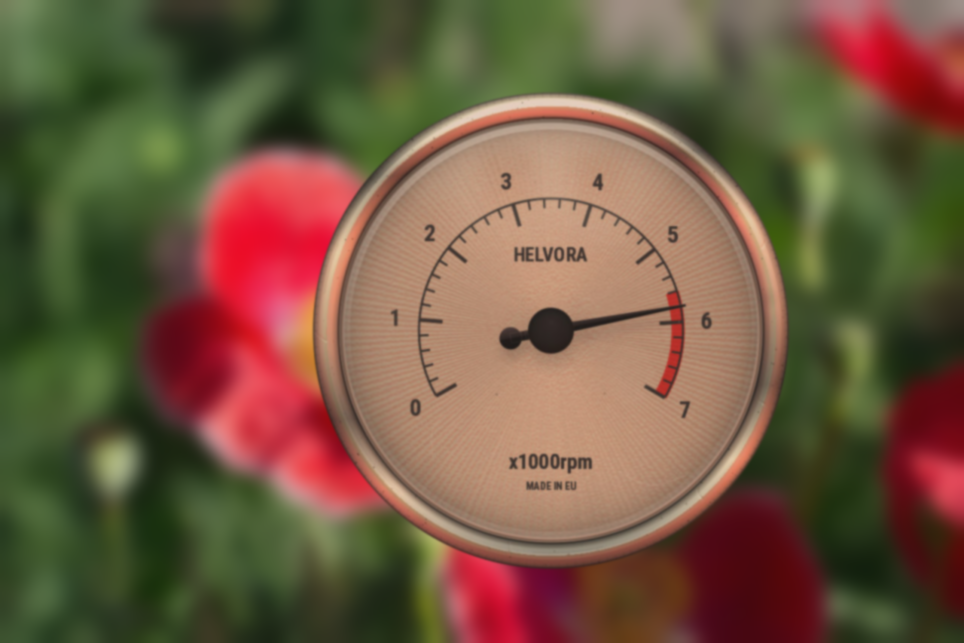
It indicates 5800 rpm
